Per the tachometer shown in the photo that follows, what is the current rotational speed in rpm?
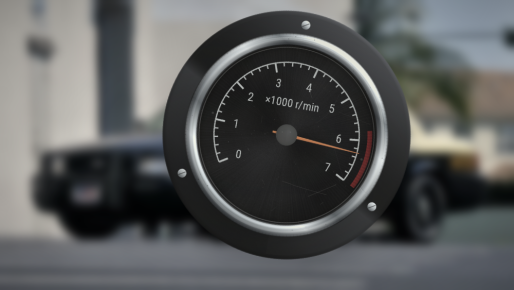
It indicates 6300 rpm
